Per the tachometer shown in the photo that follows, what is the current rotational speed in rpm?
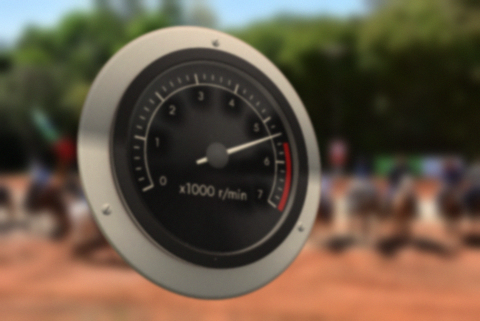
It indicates 5400 rpm
